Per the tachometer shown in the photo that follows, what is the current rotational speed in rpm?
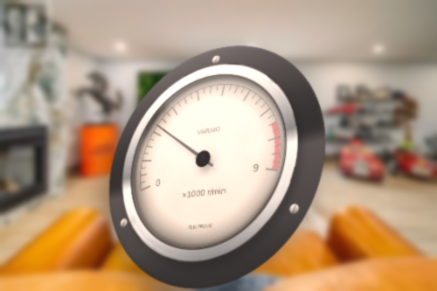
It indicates 2250 rpm
